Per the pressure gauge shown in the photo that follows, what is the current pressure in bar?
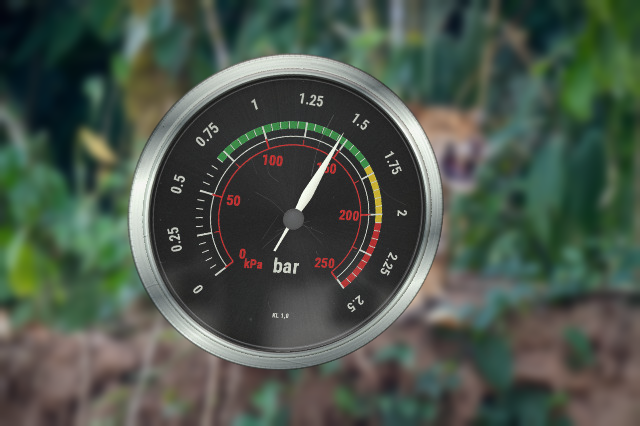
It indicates 1.45 bar
